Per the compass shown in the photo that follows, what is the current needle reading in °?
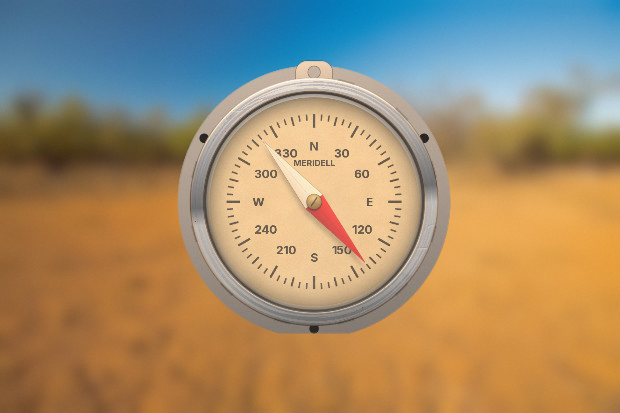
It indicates 140 °
